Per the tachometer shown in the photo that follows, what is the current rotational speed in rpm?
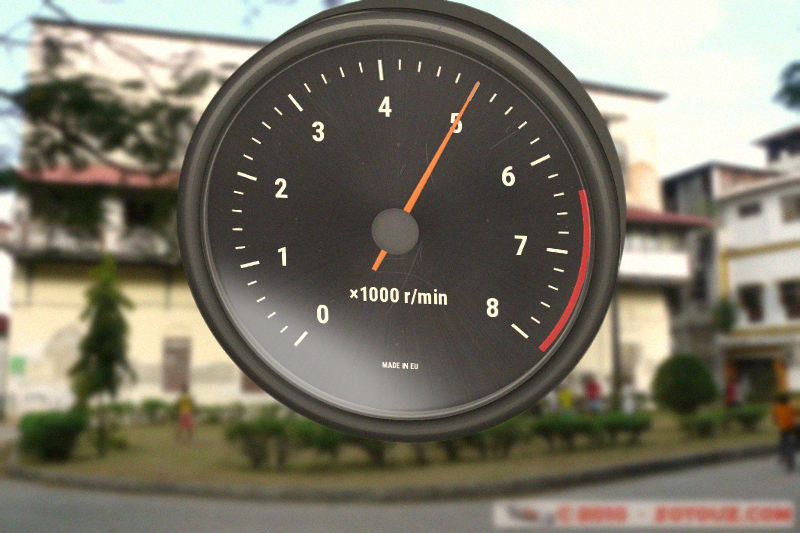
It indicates 5000 rpm
